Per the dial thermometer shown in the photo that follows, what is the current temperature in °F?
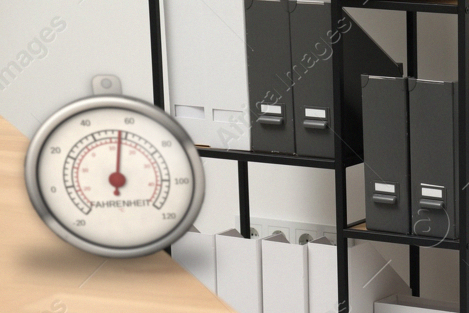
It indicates 56 °F
